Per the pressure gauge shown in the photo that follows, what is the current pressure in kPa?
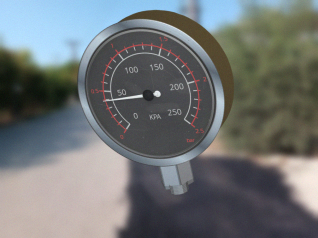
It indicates 40 kPa
